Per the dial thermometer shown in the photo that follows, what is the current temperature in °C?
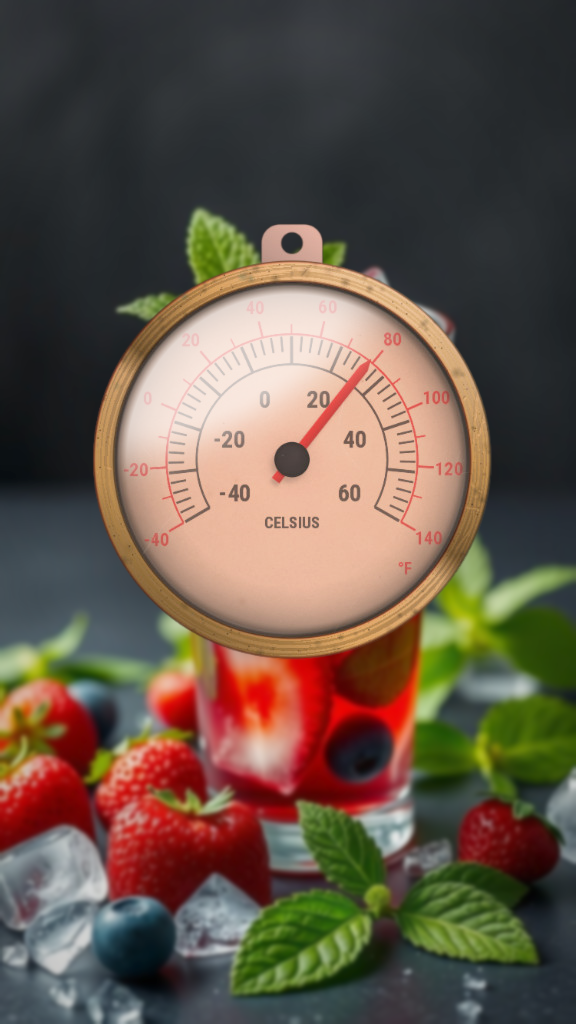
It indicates 26 °C
